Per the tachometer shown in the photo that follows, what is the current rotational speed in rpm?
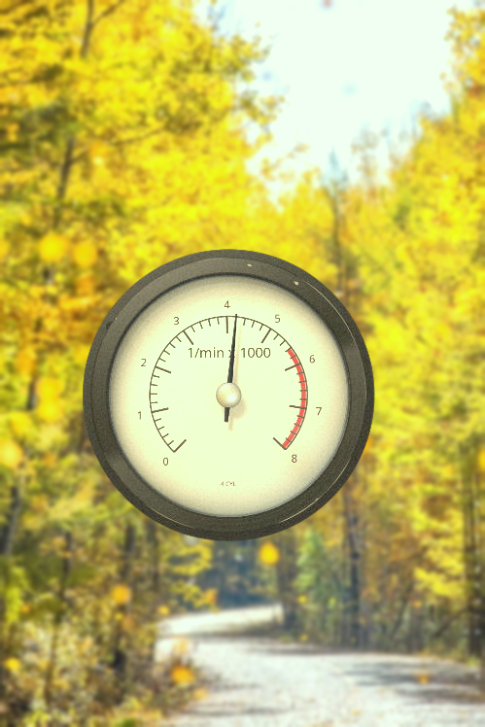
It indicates 4200 rpm
